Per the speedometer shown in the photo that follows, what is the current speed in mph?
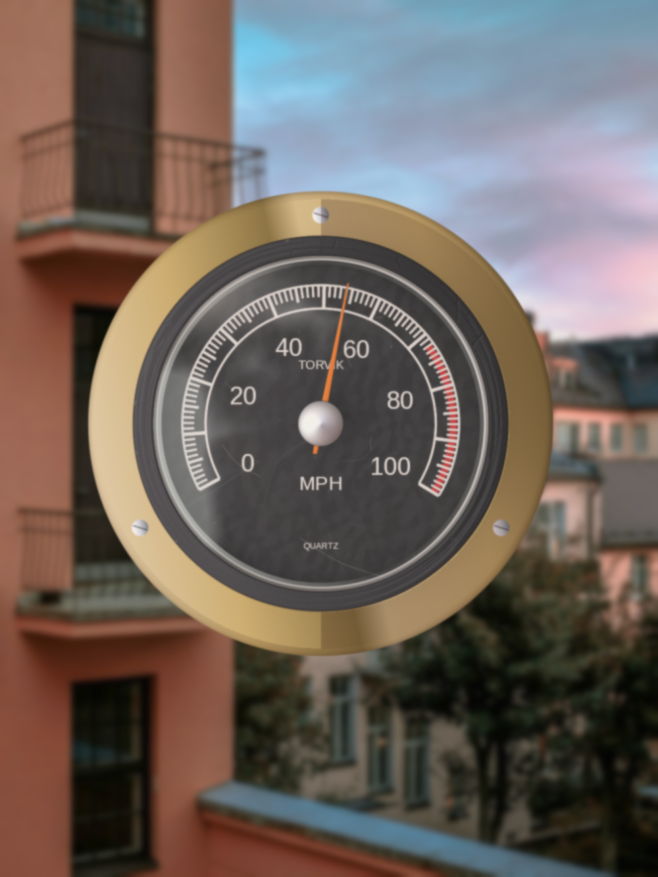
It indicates 54 mph
